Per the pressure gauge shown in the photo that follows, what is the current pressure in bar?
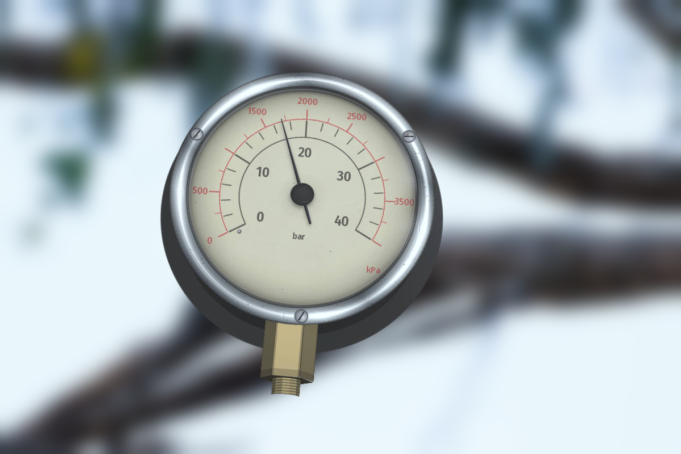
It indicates 17 bar
